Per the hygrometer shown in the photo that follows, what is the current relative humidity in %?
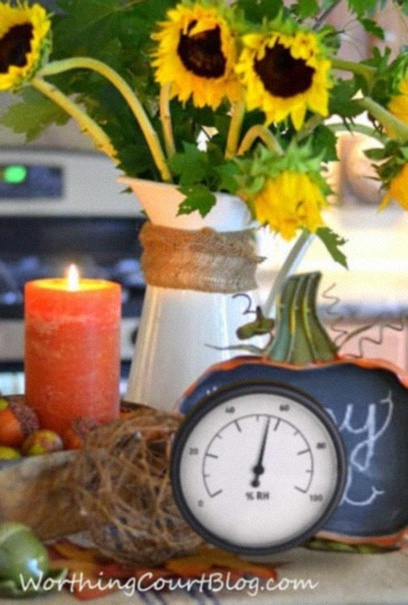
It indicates 55 %
